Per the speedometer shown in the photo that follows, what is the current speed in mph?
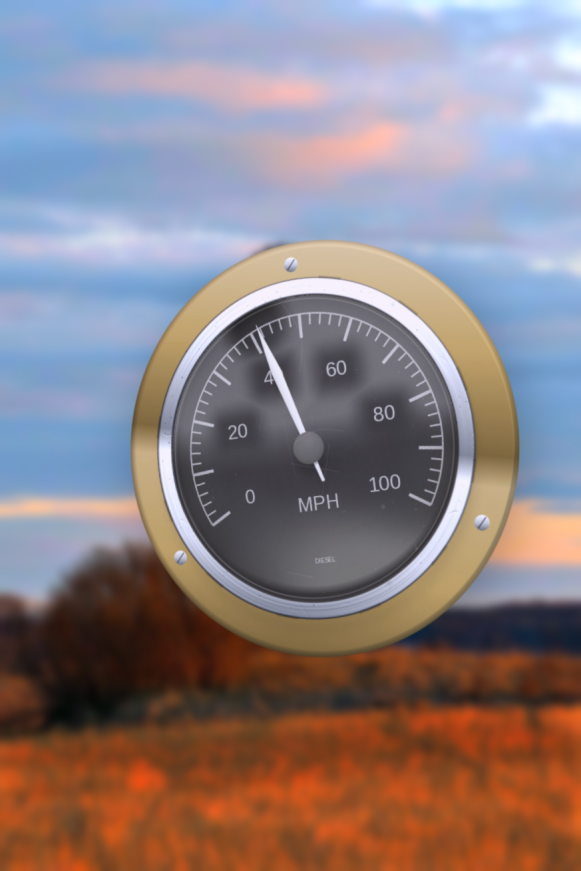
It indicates 42 mph
